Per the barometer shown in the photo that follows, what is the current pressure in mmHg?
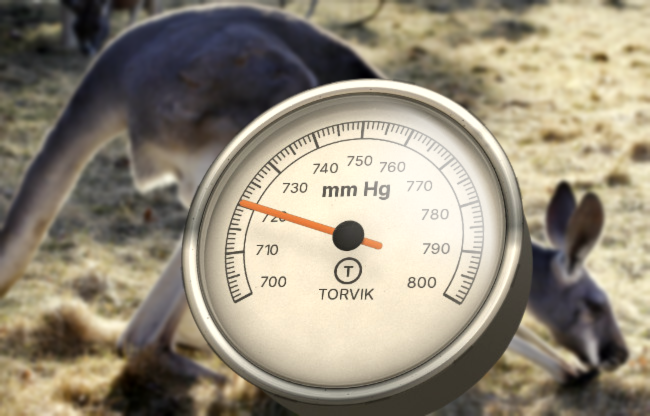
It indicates 720 mmHg
